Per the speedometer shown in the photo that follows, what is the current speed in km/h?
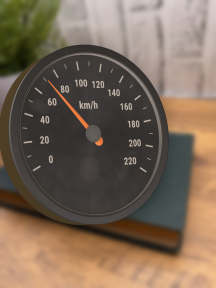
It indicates 70 km/h
